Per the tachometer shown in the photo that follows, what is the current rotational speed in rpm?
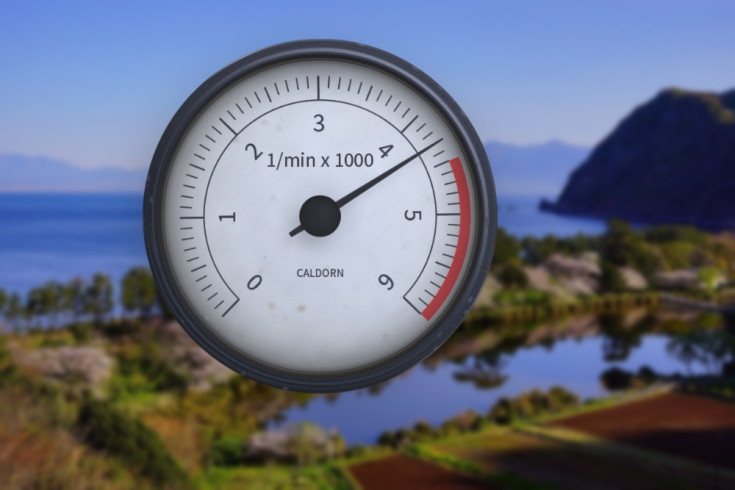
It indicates 4300 rpm
